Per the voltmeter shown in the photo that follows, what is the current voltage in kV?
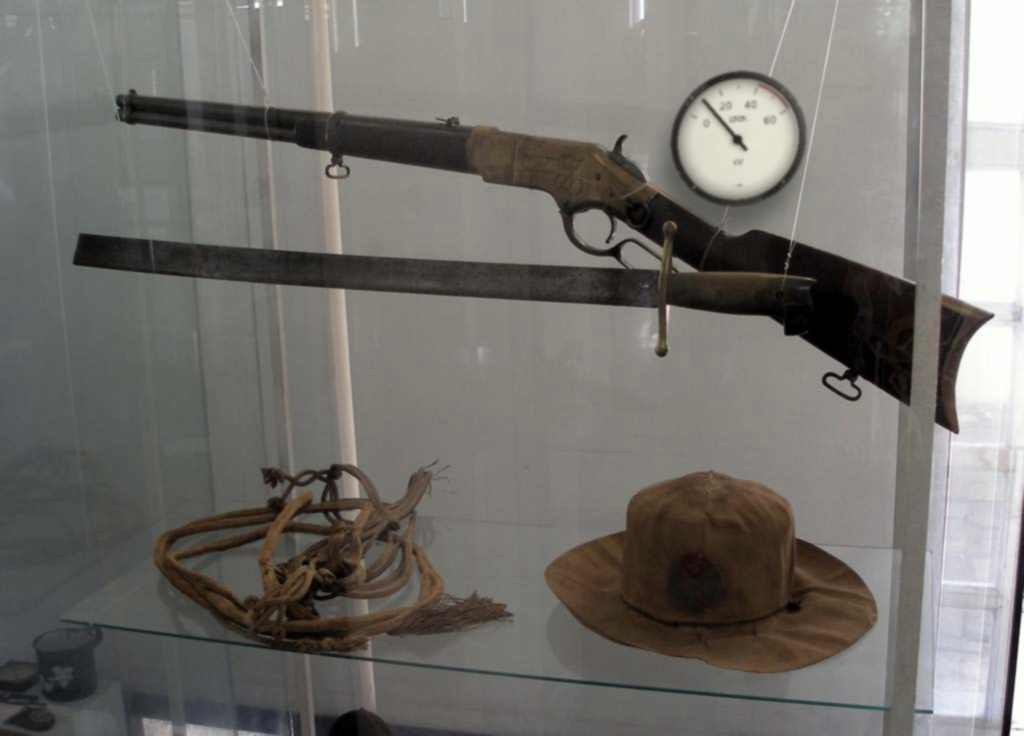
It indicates 10 kV
